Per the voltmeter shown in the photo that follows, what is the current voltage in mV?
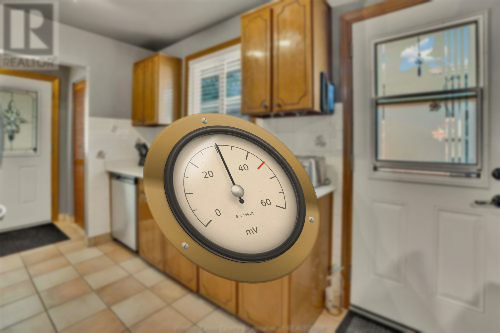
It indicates 30 mV
